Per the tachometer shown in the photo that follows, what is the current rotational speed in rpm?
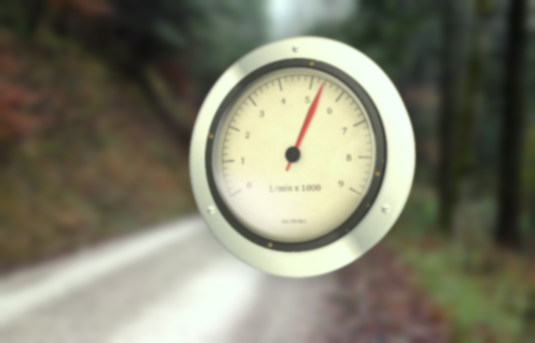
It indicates 5400 rpm
